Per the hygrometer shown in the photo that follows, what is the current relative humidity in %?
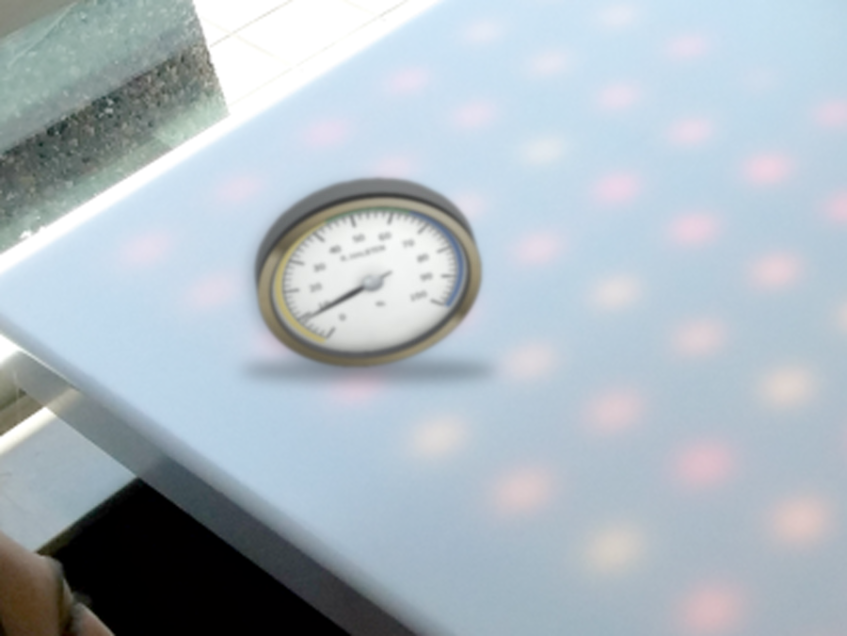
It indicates 10 %
